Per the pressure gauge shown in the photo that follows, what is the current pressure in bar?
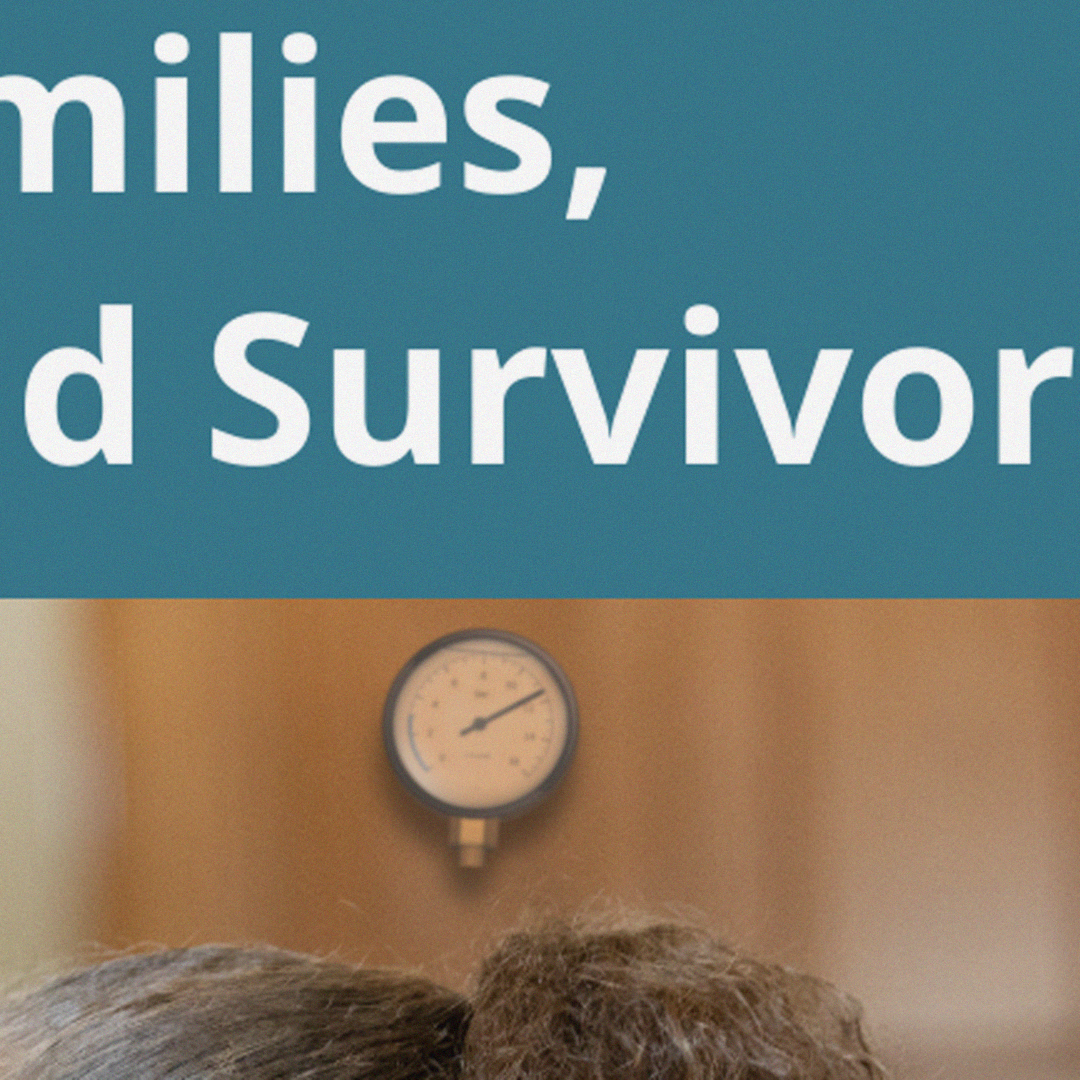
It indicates 11.5 bar
